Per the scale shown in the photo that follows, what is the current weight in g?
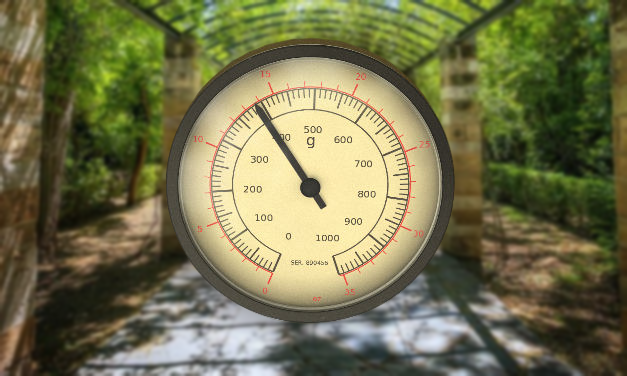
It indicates 390 g
